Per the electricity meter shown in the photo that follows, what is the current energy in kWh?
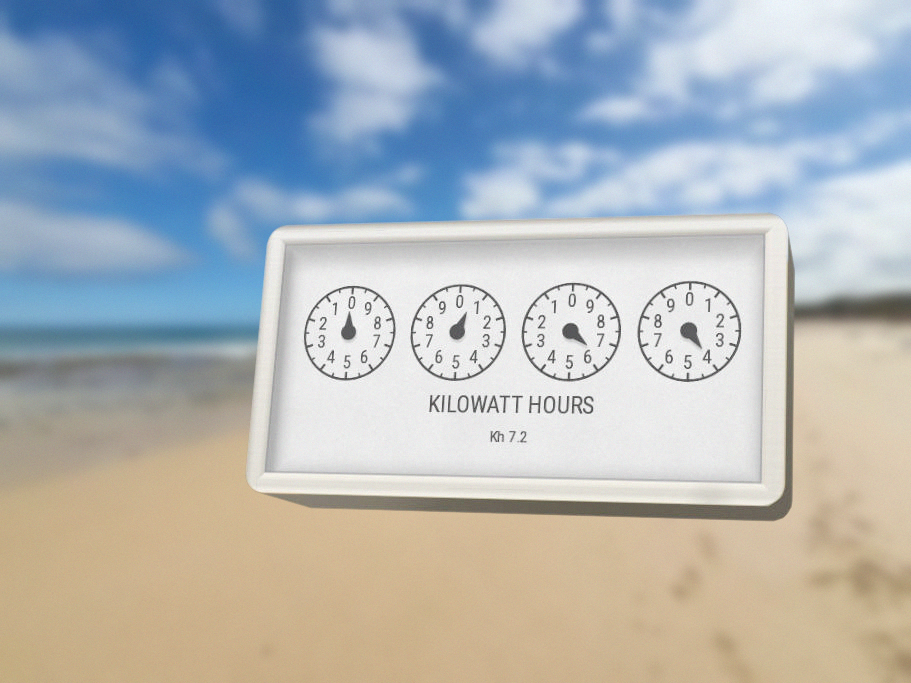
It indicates 64 kWh
